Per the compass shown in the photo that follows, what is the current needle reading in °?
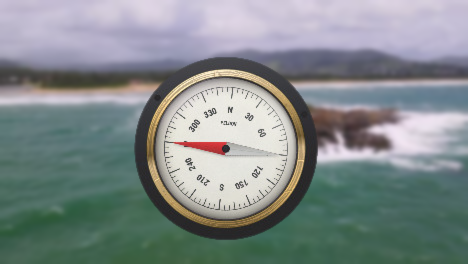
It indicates 270 °
